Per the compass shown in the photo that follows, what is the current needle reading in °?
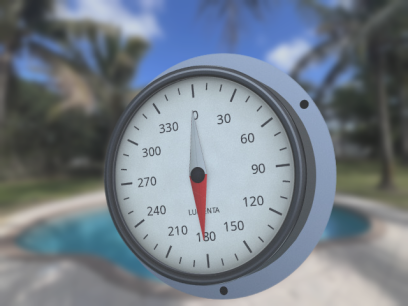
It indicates 180 °
